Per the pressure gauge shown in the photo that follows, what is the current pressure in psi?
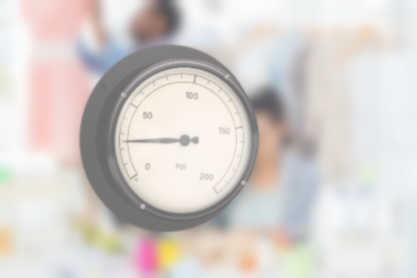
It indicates 25 psi
